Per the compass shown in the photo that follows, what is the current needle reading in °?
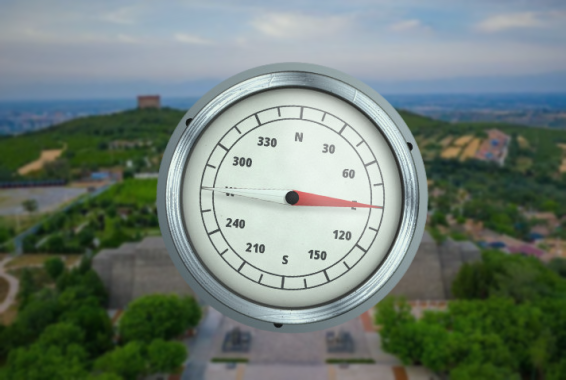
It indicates 90 °
